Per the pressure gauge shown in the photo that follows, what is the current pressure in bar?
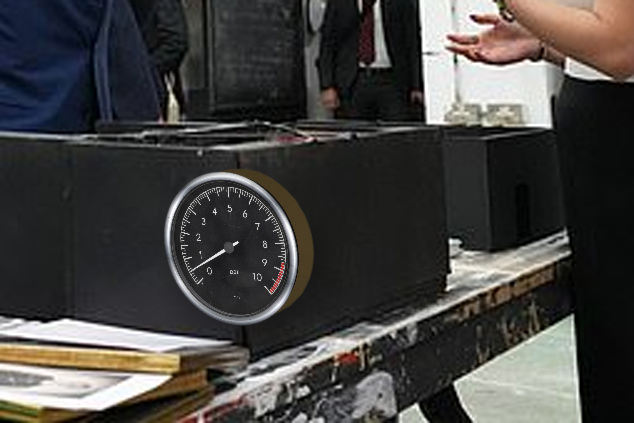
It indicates 0.5 bar
